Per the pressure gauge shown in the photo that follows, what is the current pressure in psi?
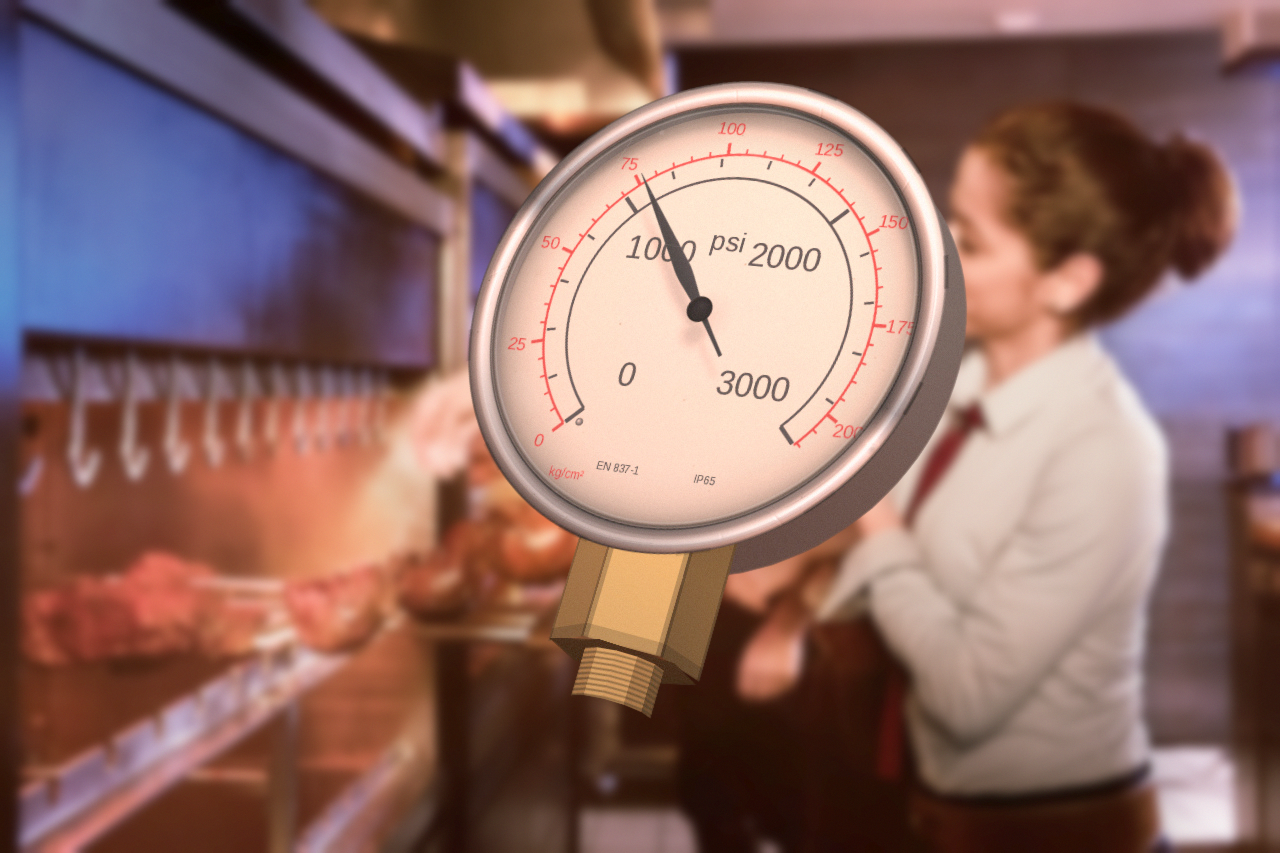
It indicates 1100 psi
